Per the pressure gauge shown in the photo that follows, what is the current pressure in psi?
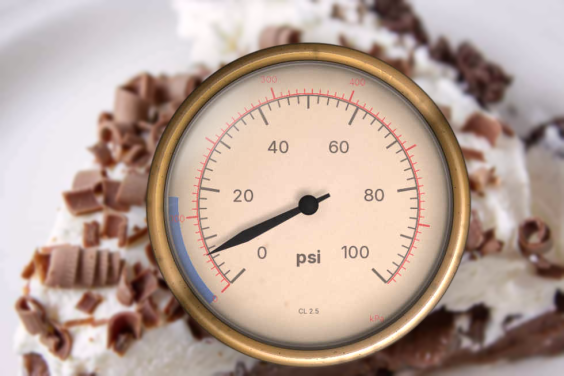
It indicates 7 psi
